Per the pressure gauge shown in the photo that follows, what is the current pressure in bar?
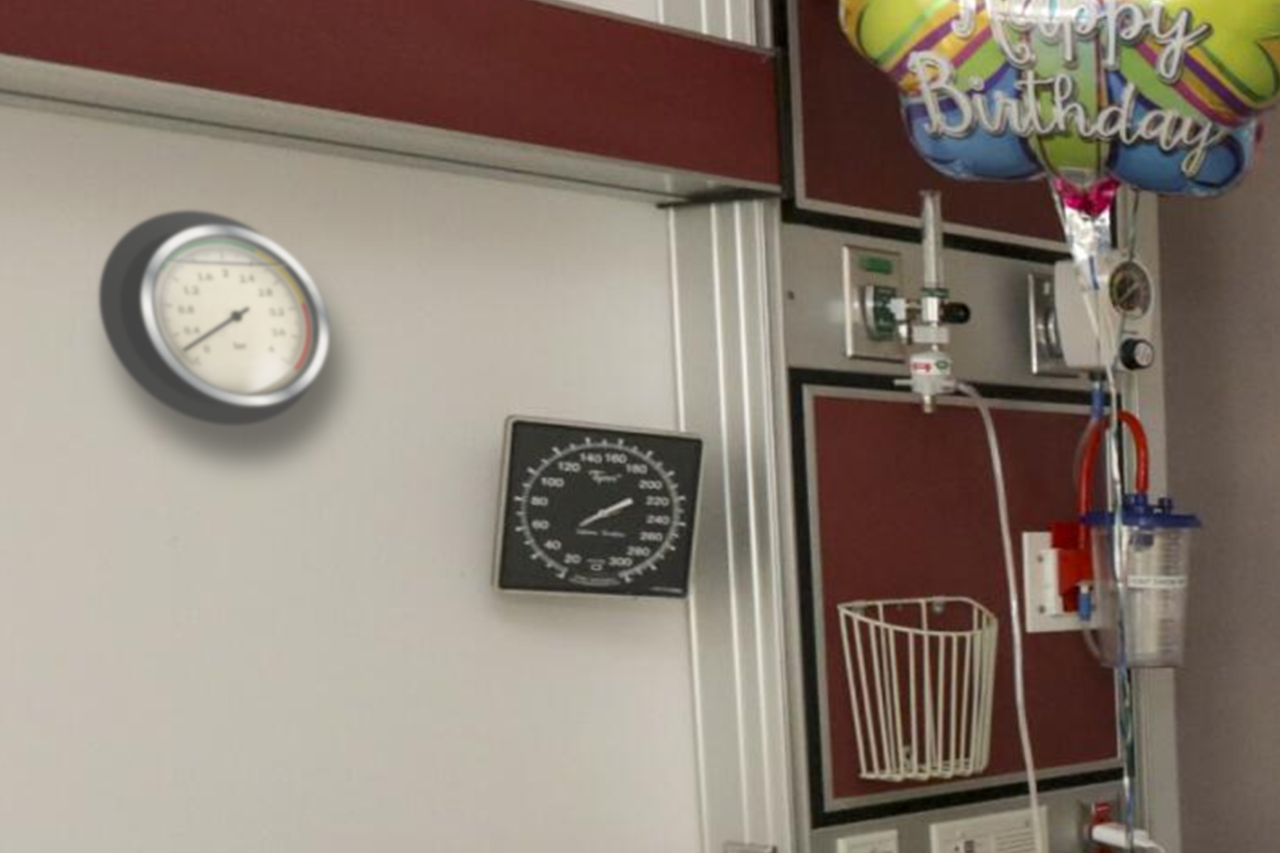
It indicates 0.2 bar
